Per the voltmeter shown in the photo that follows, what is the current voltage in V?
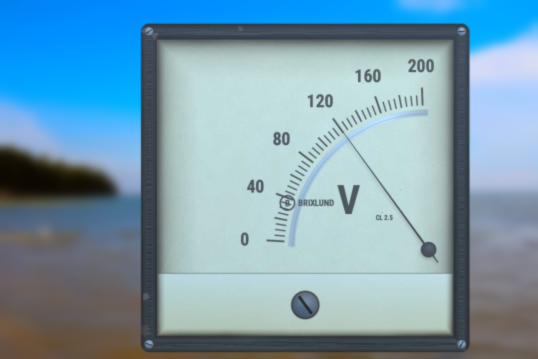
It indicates 120 V
